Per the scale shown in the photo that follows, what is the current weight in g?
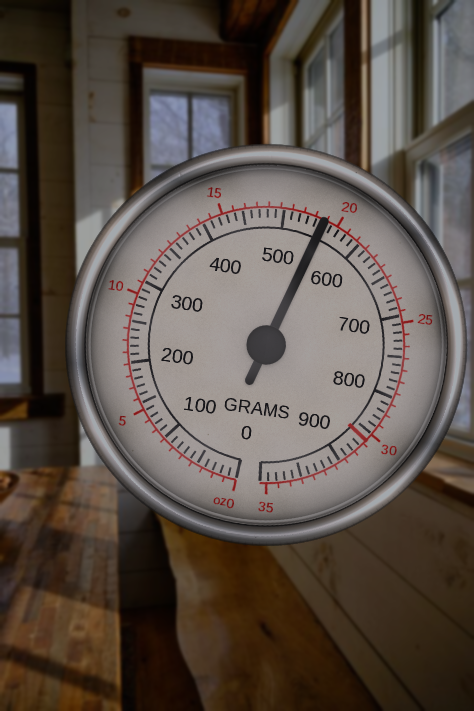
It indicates 550 g
